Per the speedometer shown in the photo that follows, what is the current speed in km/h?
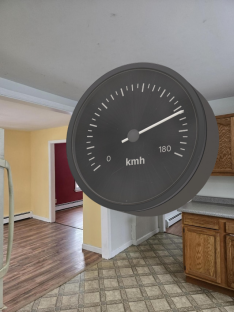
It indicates 145 km/h
